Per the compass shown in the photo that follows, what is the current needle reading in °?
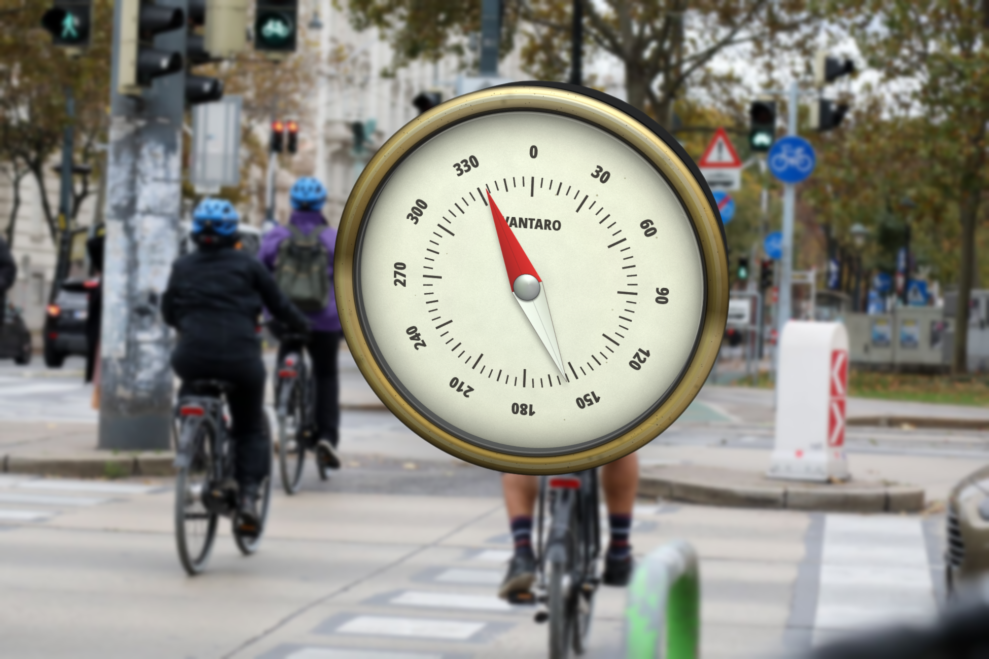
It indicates 335 °
